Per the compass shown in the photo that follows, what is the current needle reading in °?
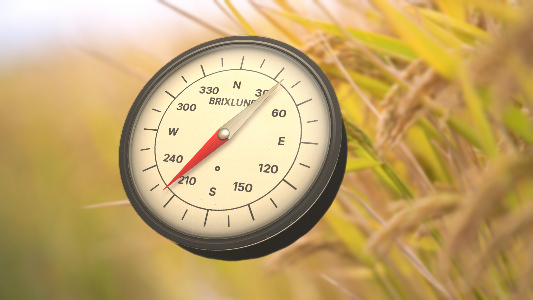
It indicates 217.5 °
